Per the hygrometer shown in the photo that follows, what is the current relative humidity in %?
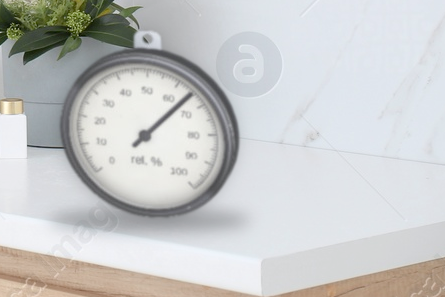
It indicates 65 %
